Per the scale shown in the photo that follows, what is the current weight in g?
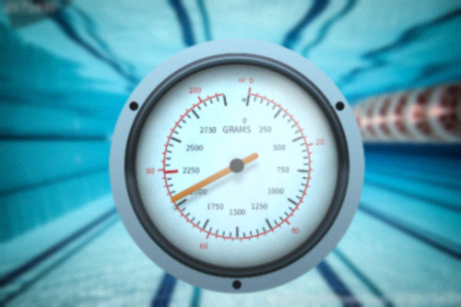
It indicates 2050 g
